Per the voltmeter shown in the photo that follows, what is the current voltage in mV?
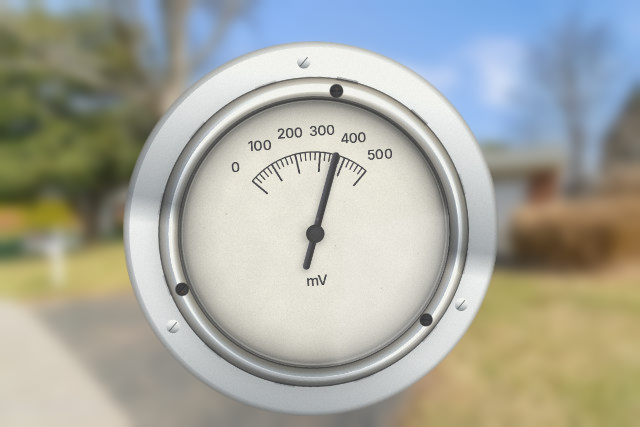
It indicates 360 mV
